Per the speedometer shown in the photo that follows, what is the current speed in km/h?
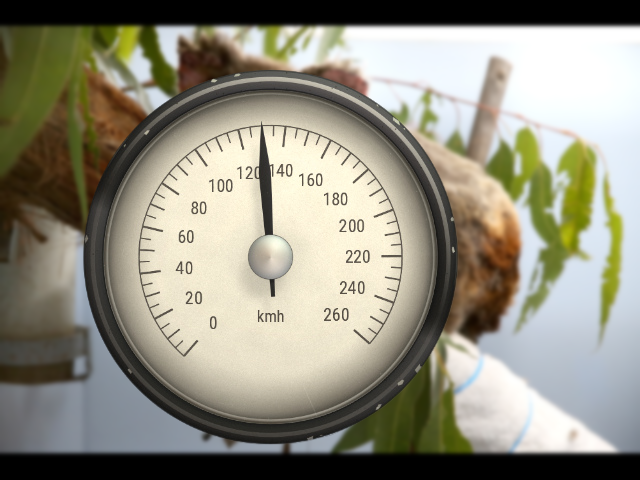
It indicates 130 km/h
